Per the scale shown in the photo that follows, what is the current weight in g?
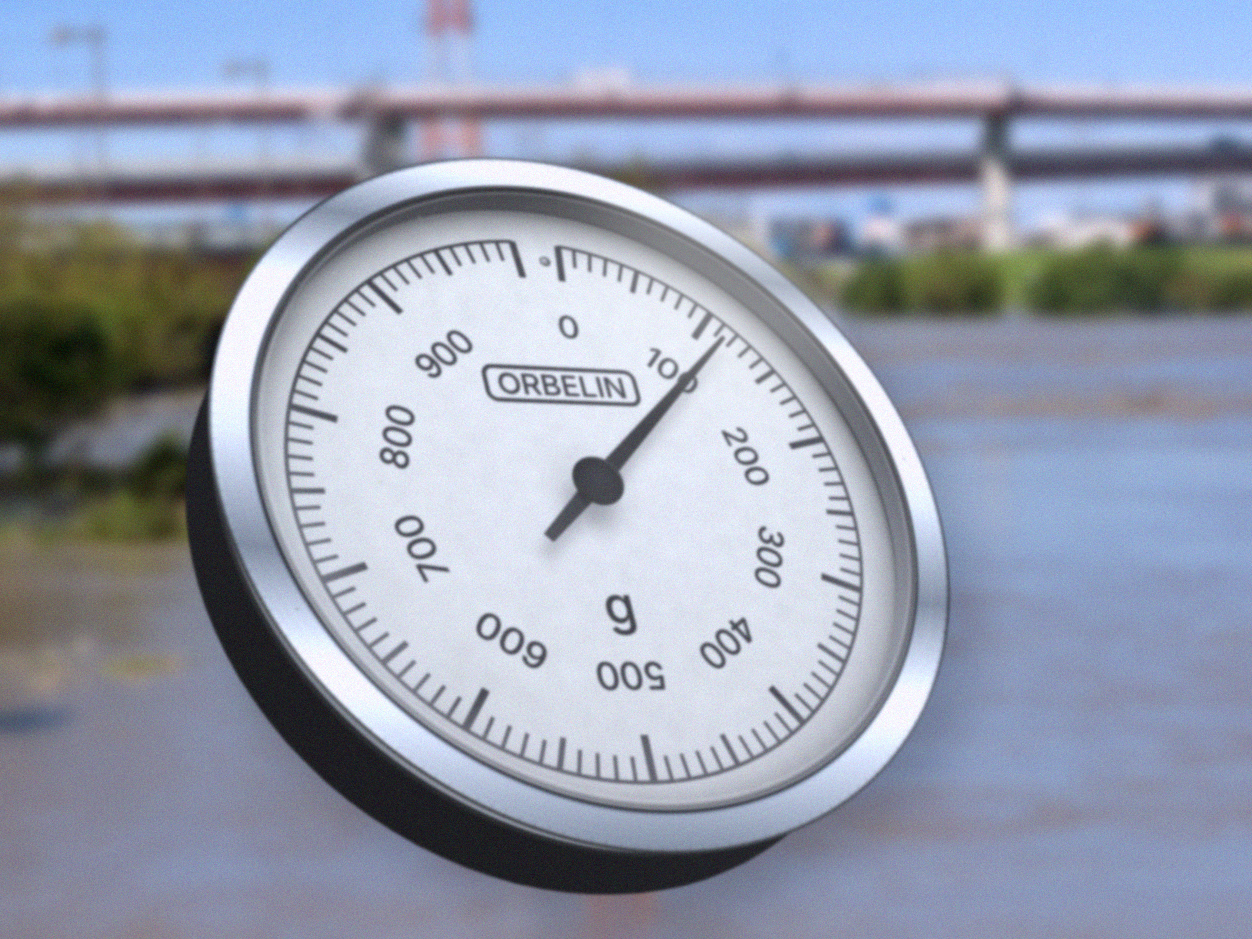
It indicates 115 g
